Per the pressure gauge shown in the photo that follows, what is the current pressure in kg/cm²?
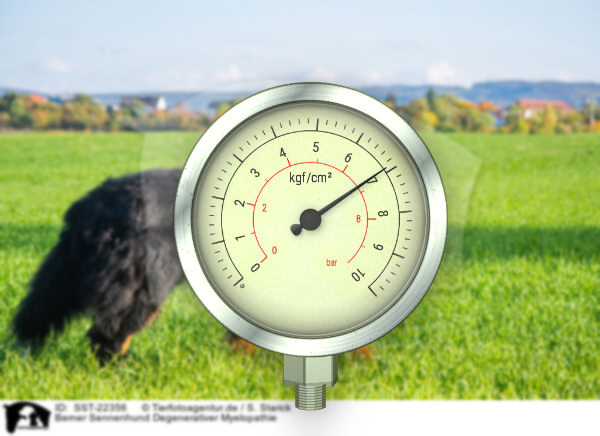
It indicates 6.9 kg/cm²
